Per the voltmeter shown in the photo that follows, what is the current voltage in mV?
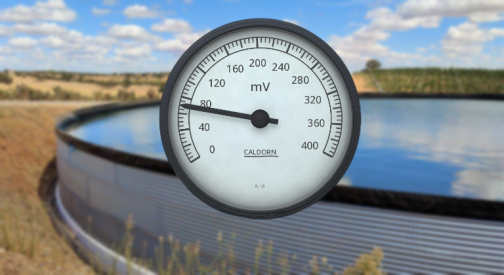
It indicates 70 mV
